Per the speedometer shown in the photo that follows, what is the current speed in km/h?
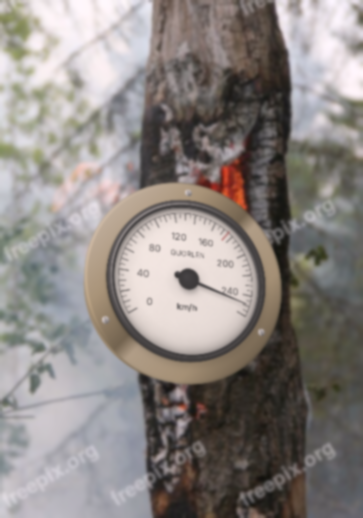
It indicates 250 km/h
